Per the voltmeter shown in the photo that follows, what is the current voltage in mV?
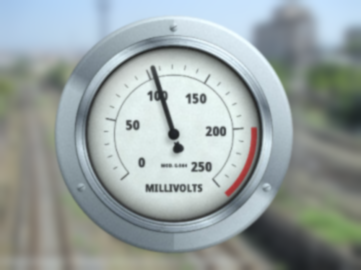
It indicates 105 mV
